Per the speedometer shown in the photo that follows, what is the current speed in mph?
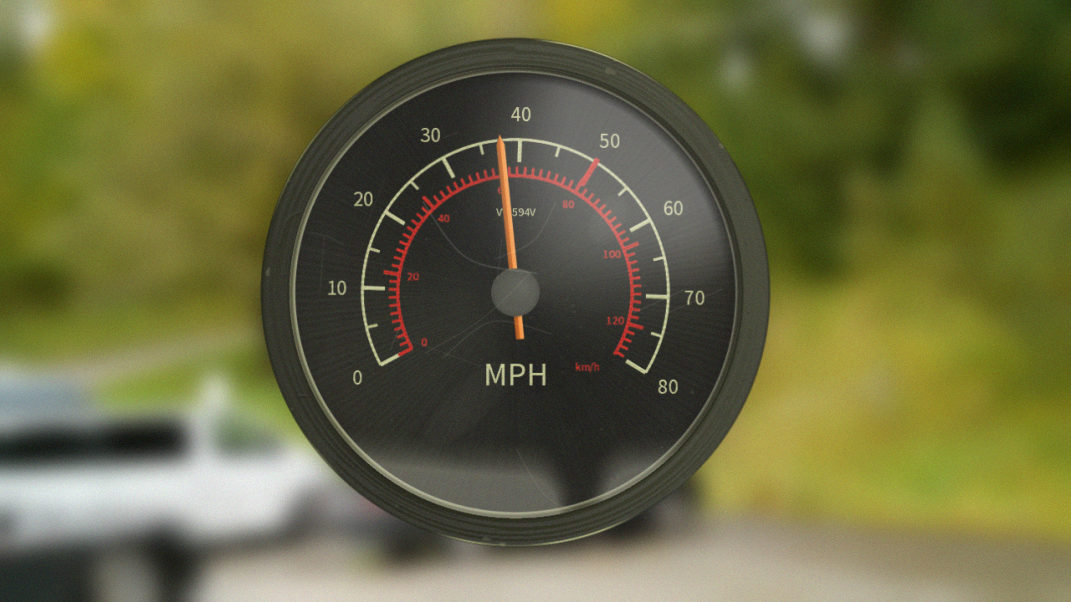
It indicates 37.5 mph
